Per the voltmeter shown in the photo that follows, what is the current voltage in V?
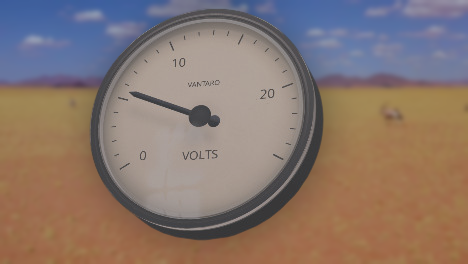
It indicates 5.5 V
